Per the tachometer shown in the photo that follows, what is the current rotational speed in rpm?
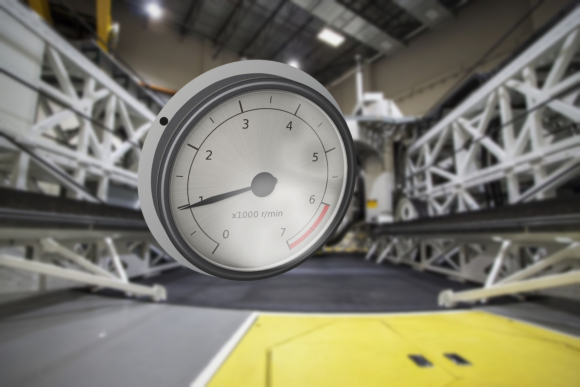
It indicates 1000 rpm
